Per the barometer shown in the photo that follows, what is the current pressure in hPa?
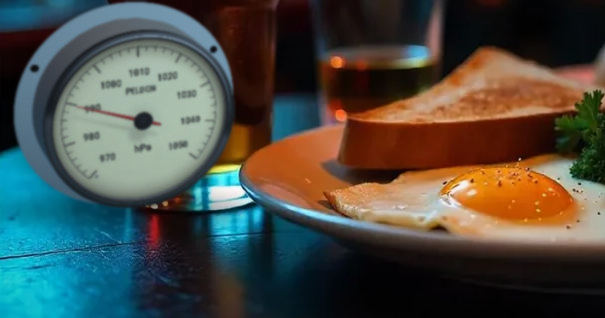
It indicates 990 hPa
